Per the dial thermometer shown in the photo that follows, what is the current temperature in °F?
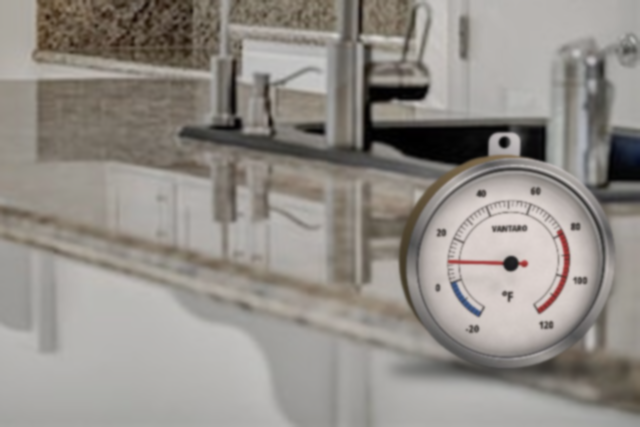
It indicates 10 °F
